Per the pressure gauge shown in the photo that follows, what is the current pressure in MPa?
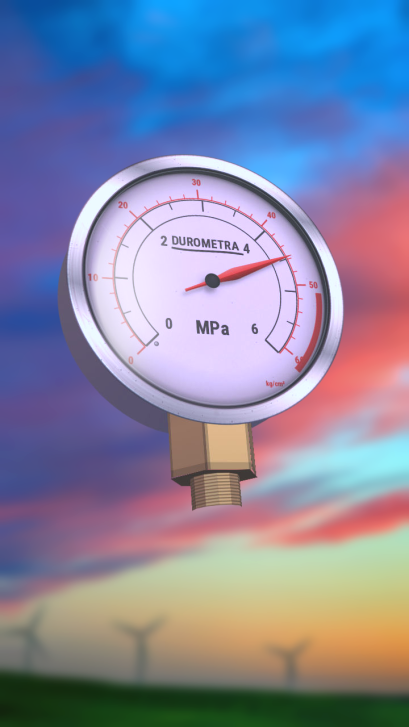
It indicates 4.5 MPa
